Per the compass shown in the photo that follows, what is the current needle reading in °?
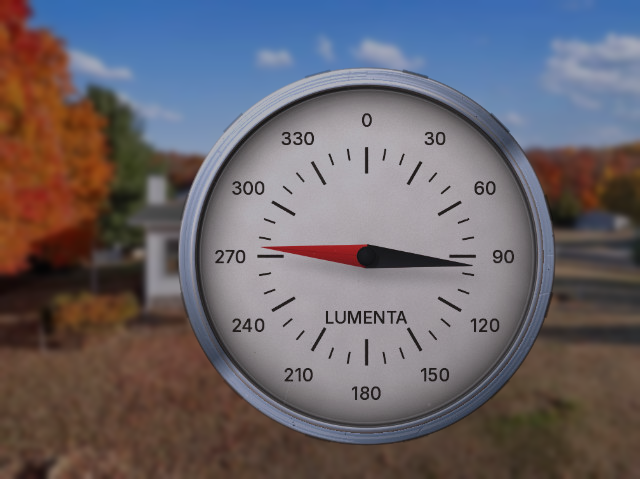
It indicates 275 °
